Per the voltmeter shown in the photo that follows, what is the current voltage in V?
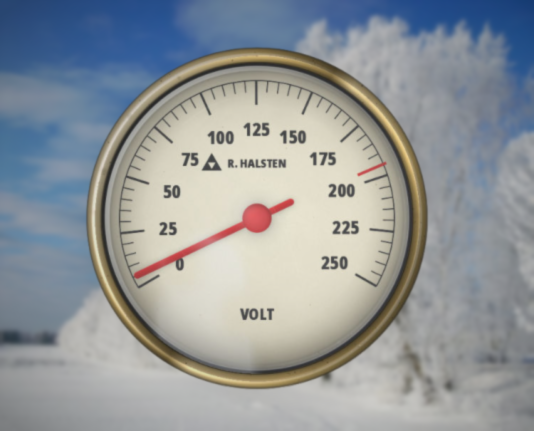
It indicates 5 V
